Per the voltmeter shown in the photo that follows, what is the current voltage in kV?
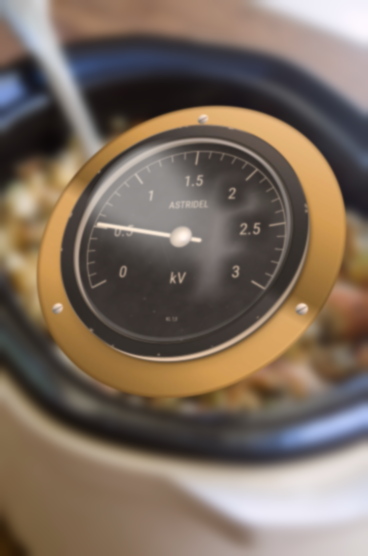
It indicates 0.5 kV
